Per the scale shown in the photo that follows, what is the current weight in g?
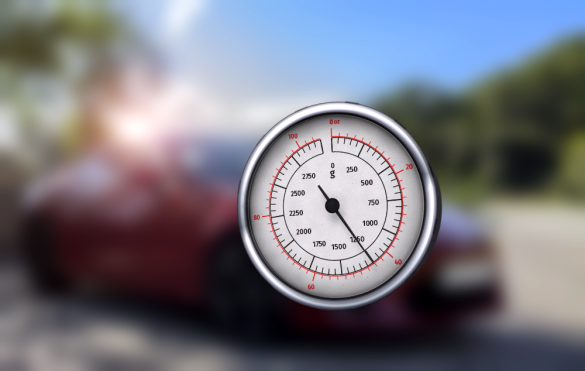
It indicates 1250 g
